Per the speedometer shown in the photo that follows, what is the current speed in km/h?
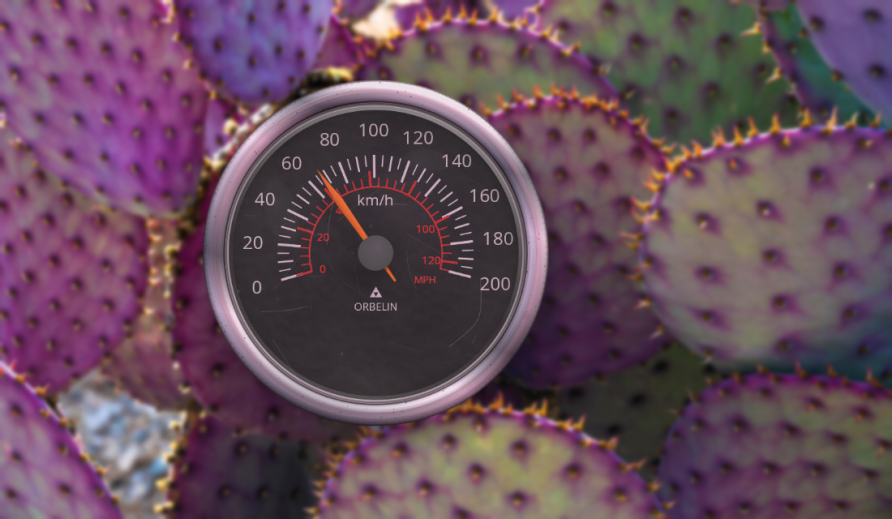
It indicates 67.5 km/h
